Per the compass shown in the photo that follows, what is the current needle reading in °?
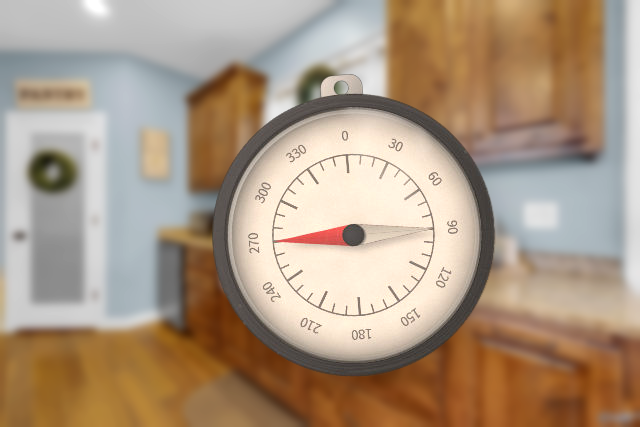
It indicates 270 °
